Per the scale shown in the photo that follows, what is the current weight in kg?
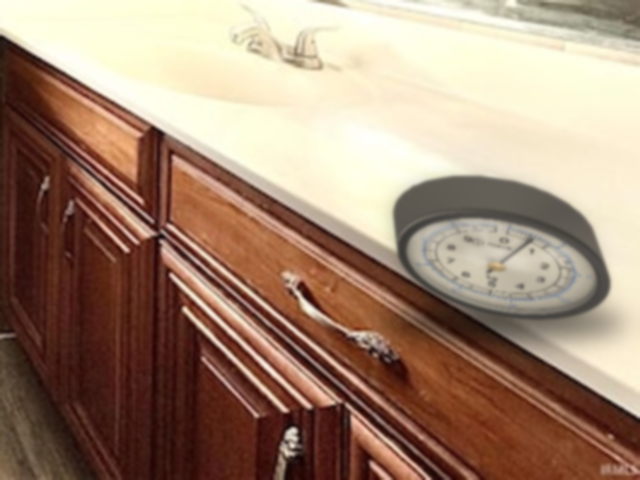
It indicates 0.5 kg
